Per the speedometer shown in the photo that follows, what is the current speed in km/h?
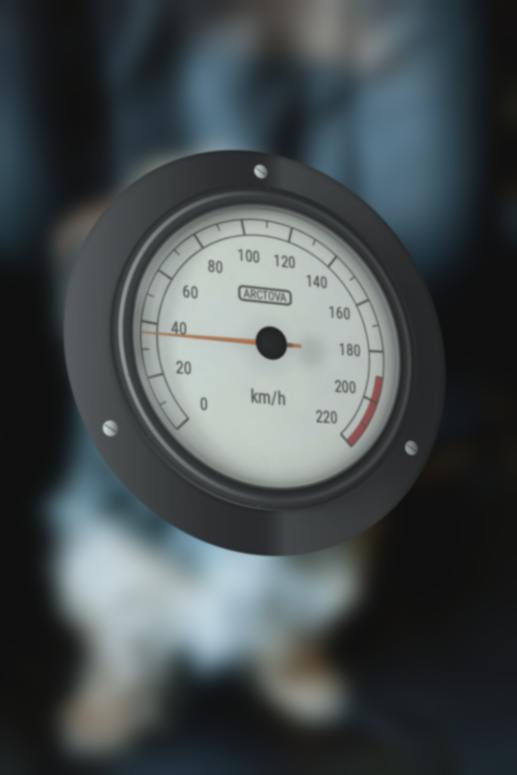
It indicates 35 km/h
